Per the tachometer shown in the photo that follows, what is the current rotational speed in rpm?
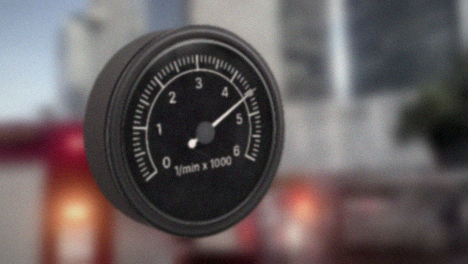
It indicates 4500 rpm
